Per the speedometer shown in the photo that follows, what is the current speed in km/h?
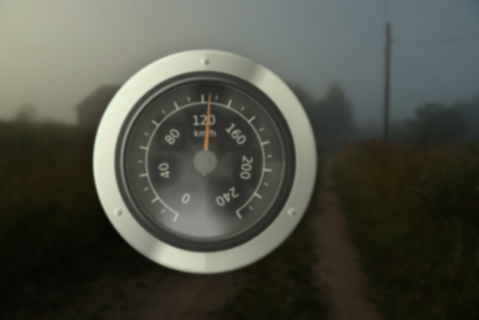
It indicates 125 km/h
